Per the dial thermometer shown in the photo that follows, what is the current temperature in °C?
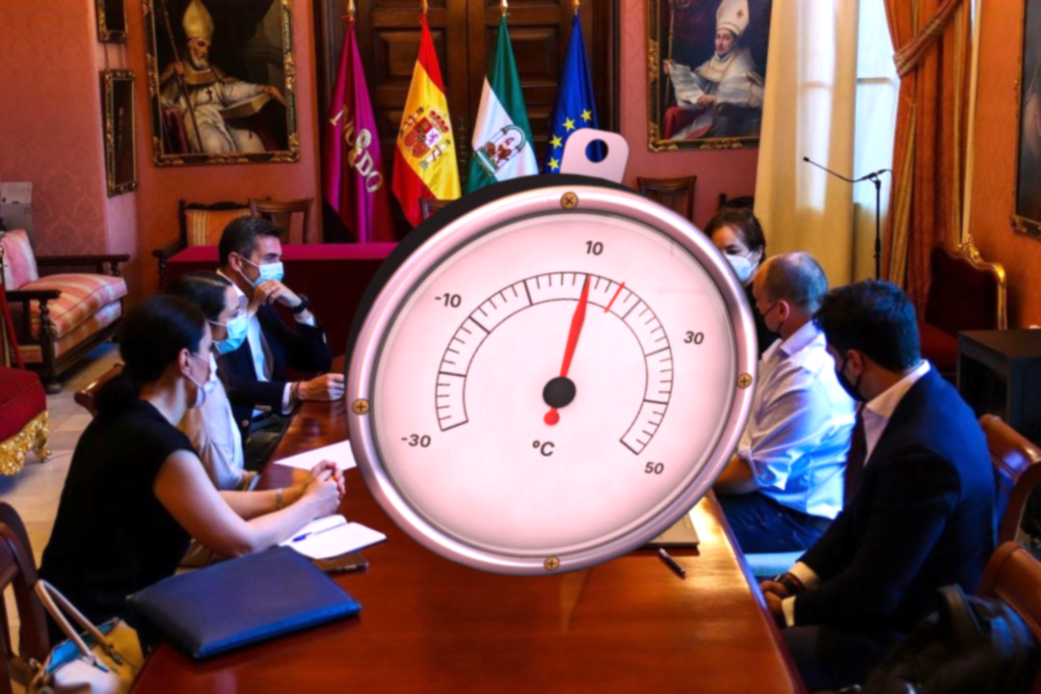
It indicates 10 °C
